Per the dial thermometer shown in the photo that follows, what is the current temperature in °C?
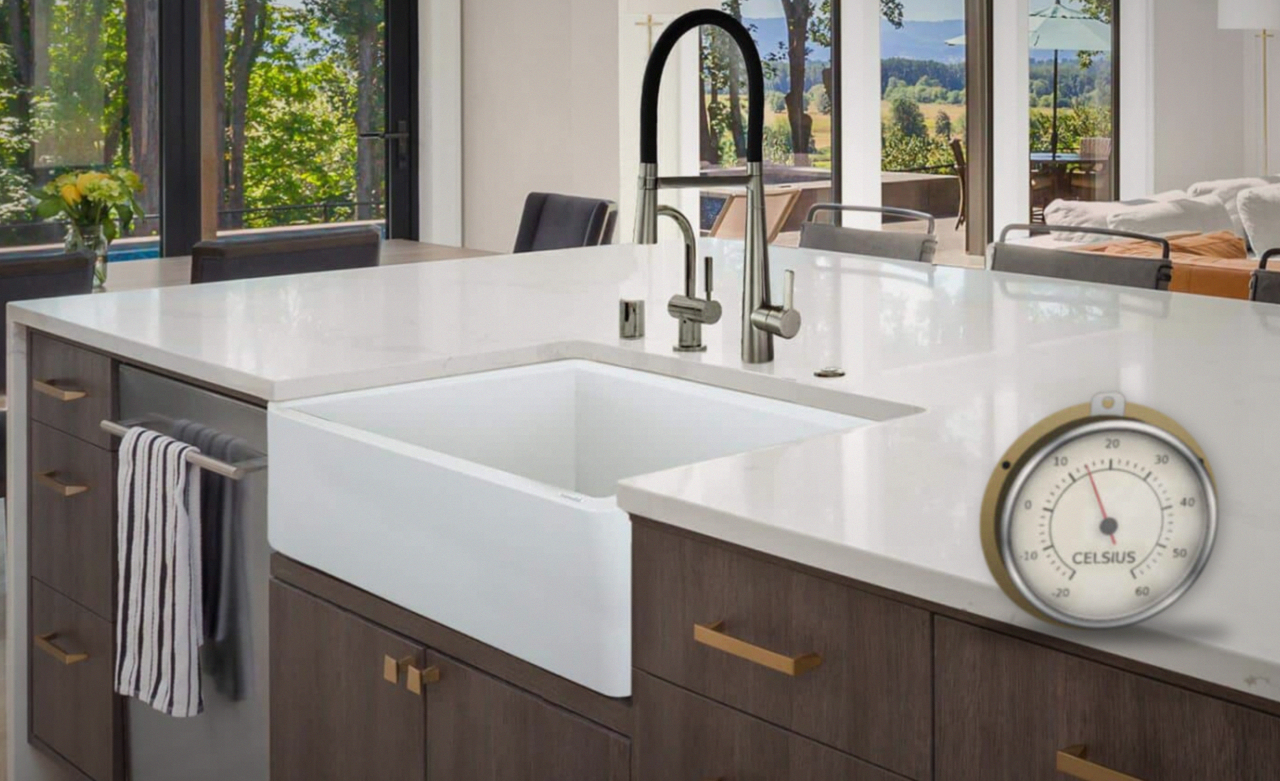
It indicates 14 °C
